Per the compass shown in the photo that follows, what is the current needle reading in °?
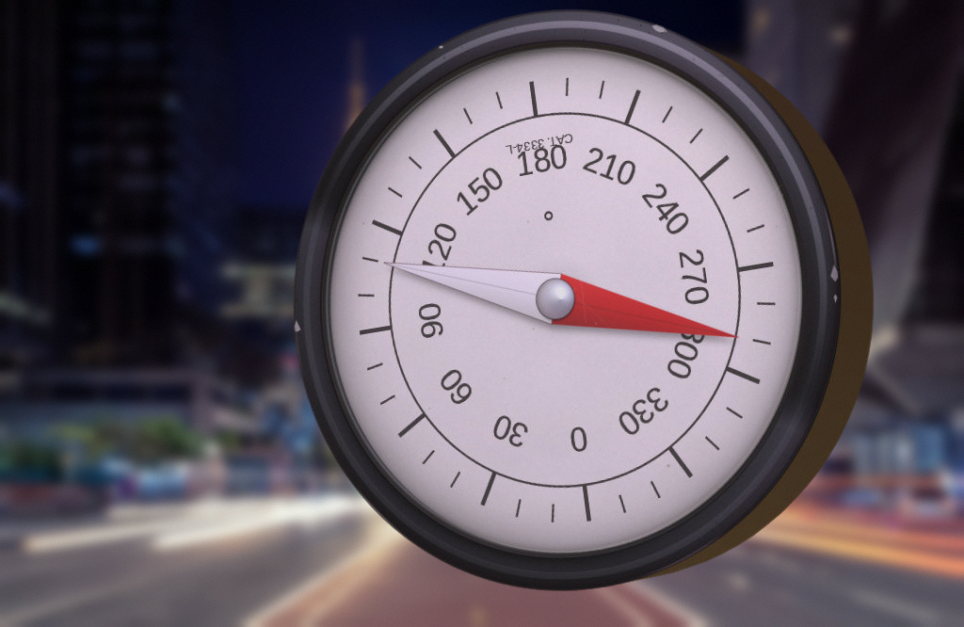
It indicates 290 °
